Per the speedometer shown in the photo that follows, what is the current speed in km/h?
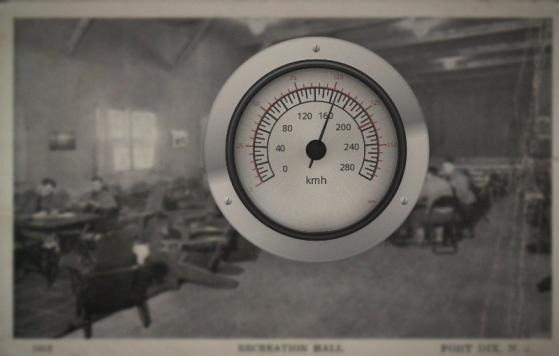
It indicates 165 km/h
